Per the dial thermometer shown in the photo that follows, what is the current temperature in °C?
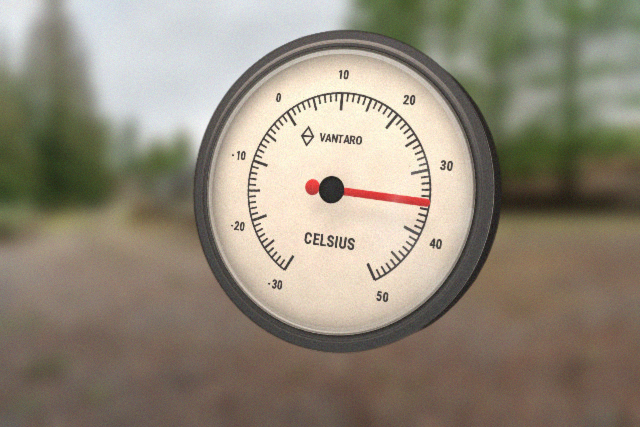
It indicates 35 °C
